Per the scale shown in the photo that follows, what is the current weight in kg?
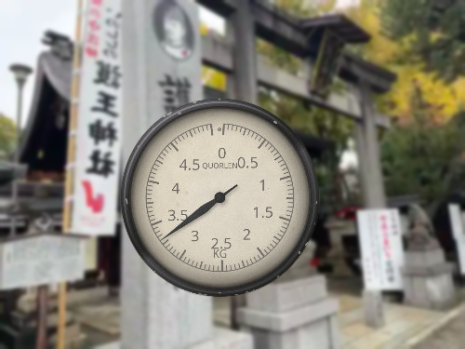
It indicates 3.3 kg
